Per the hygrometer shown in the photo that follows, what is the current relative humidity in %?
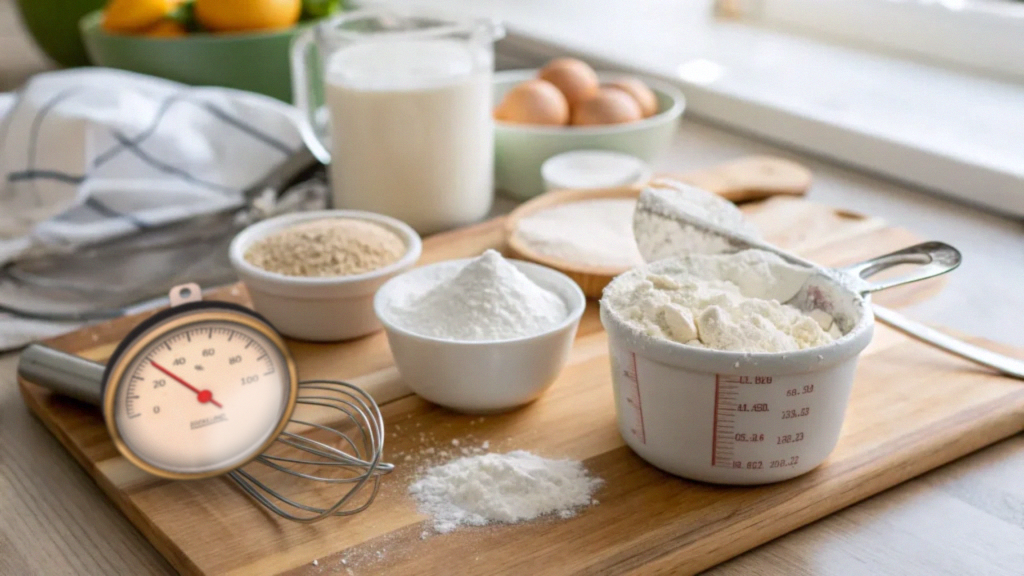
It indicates 30 %
